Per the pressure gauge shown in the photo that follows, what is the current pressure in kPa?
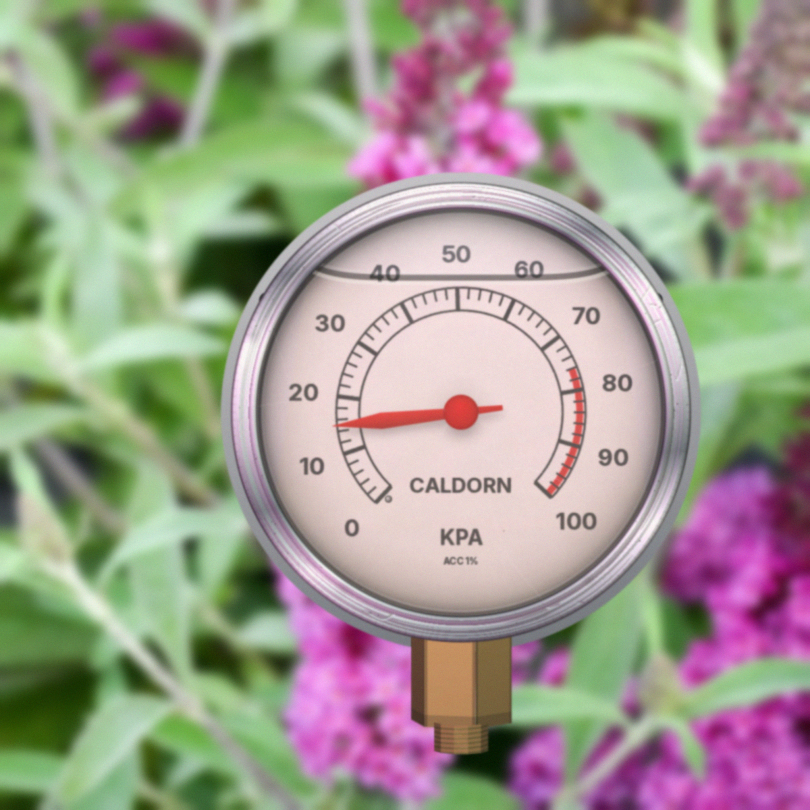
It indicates 15 kPa
